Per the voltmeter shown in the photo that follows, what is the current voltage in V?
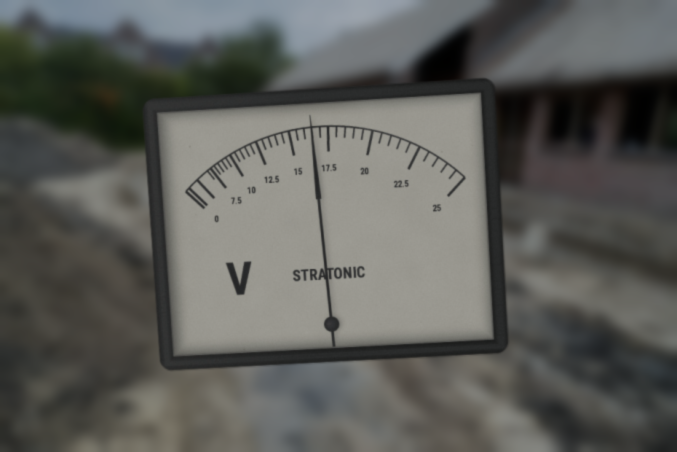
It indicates 16.5 V
